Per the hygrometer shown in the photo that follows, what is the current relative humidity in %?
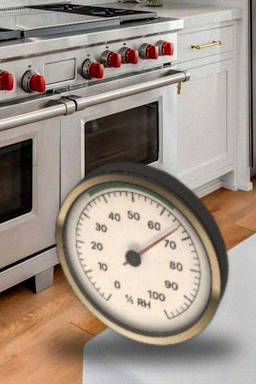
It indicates 66 %
